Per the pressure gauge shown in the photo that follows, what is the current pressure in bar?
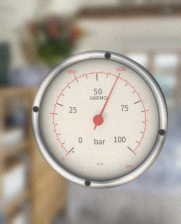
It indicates 60 bar
